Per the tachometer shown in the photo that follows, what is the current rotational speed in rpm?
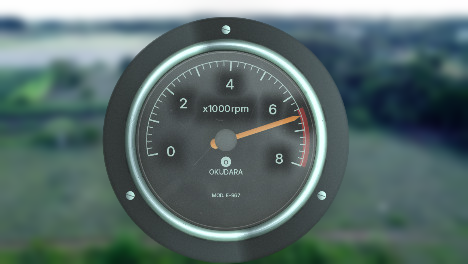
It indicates 6600 rpm
